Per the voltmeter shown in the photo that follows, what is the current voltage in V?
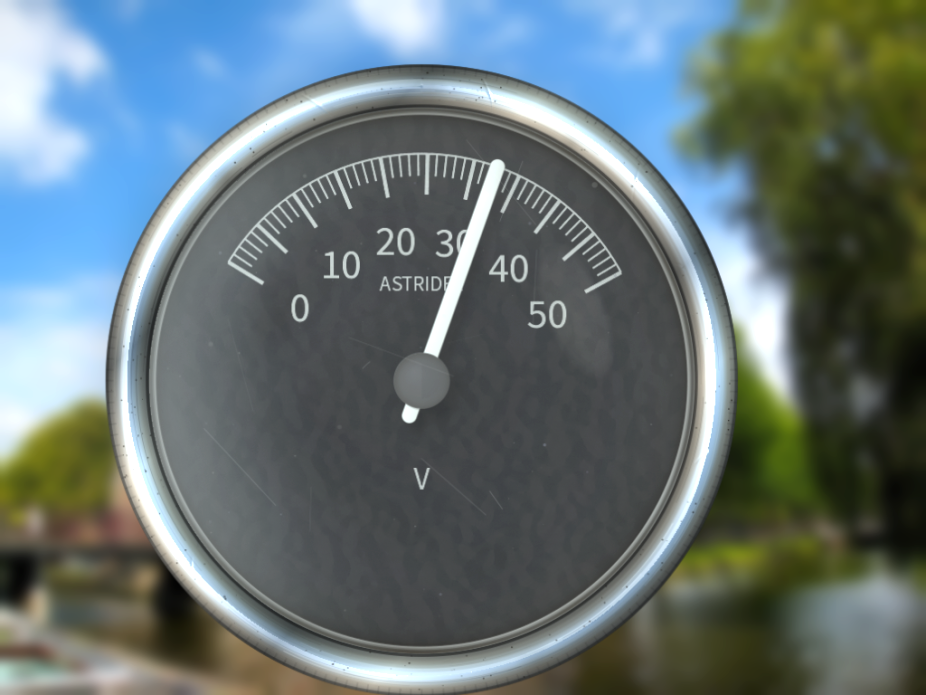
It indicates 32.5 V
